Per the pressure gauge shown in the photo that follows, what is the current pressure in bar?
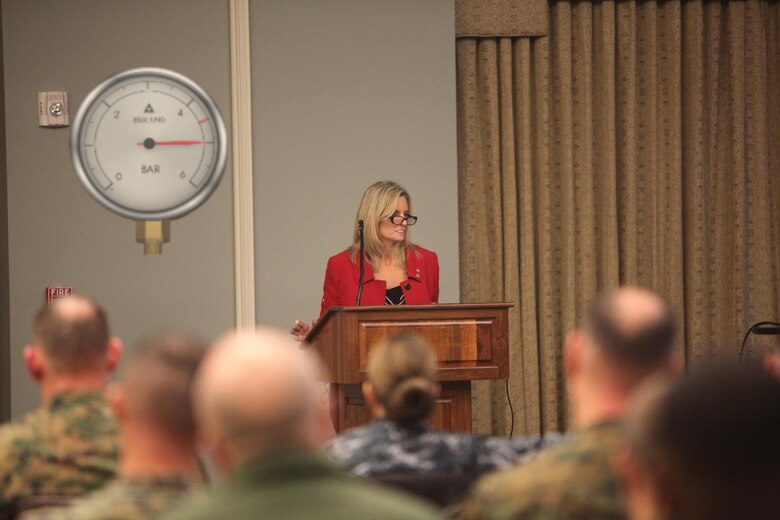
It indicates 5 bar
